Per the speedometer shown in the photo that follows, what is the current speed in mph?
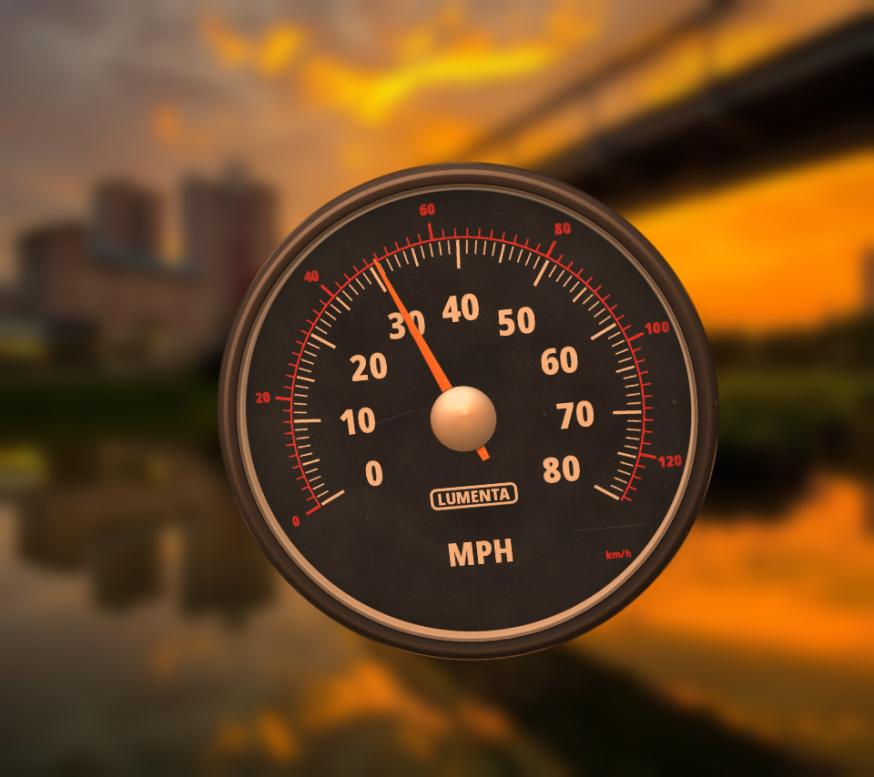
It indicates 31 mph
